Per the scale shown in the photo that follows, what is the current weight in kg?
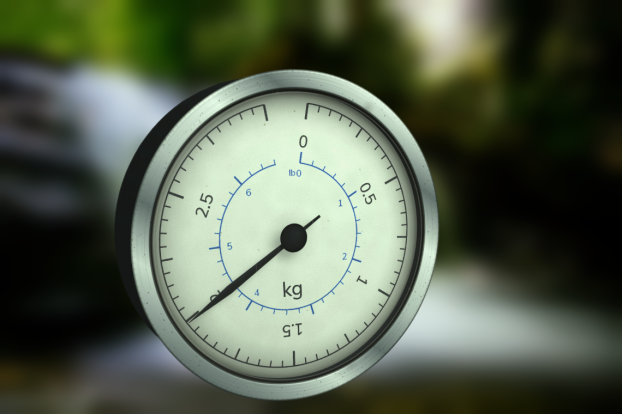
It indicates 2 kg
